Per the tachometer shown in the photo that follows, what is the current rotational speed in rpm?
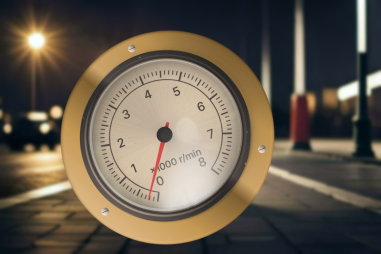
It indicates 200 rpm
